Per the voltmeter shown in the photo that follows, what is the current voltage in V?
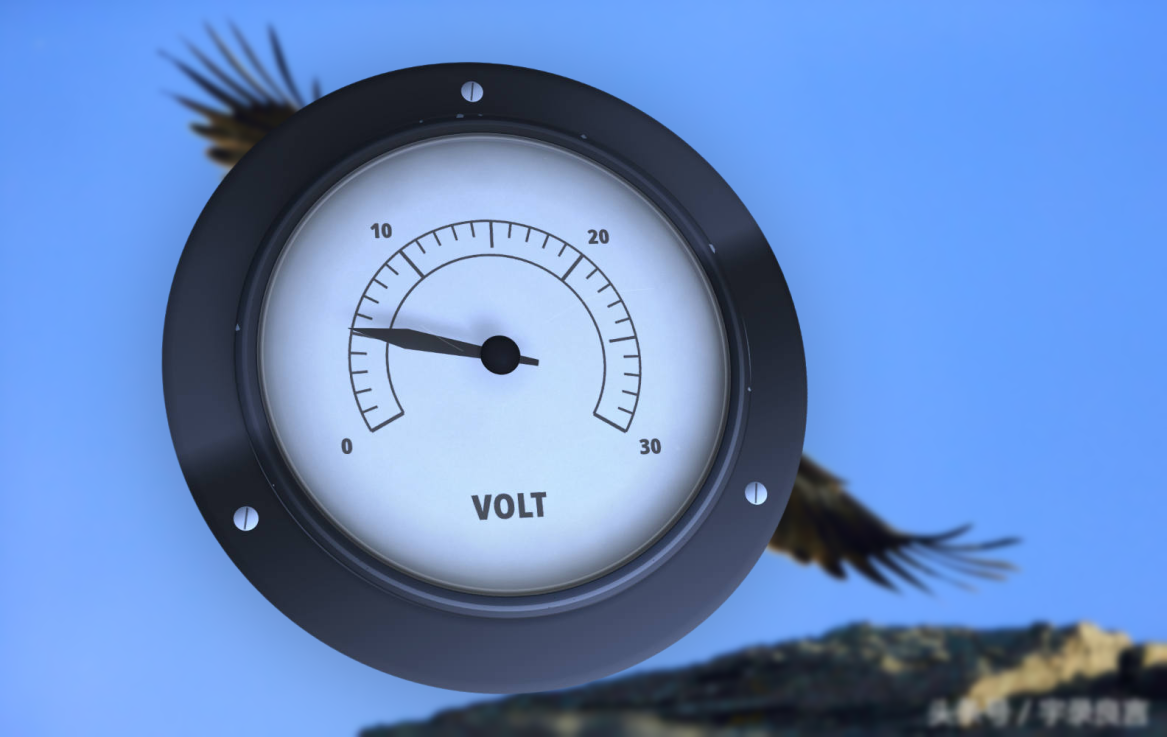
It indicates 5 V
